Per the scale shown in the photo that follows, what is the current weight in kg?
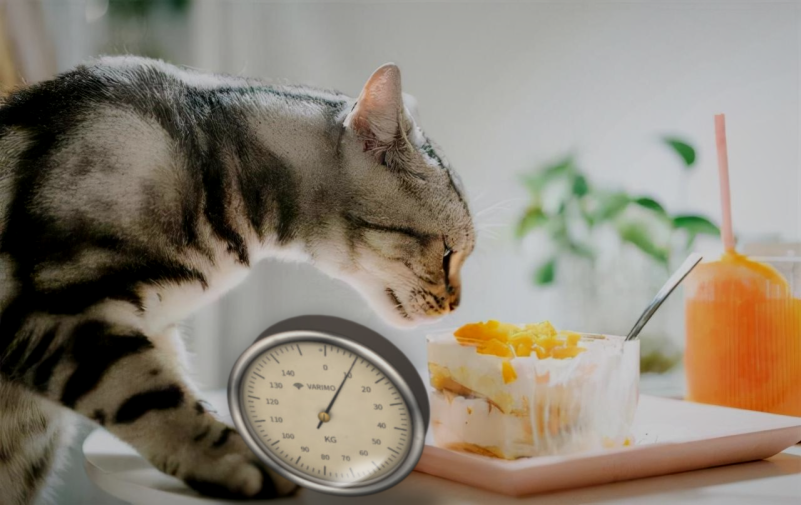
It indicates 10 kg
